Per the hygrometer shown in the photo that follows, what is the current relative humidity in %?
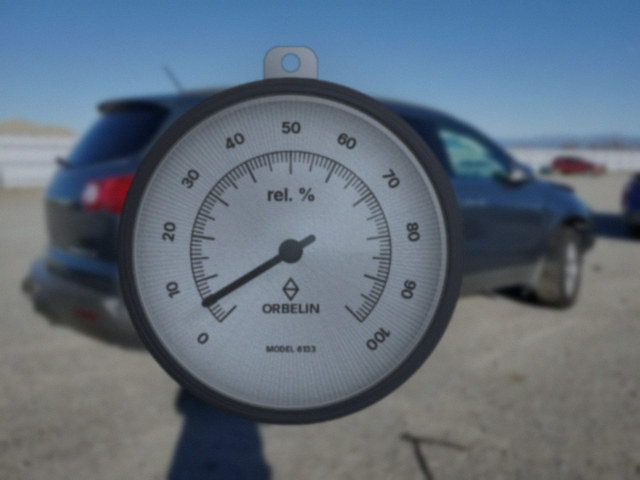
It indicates 5 %
